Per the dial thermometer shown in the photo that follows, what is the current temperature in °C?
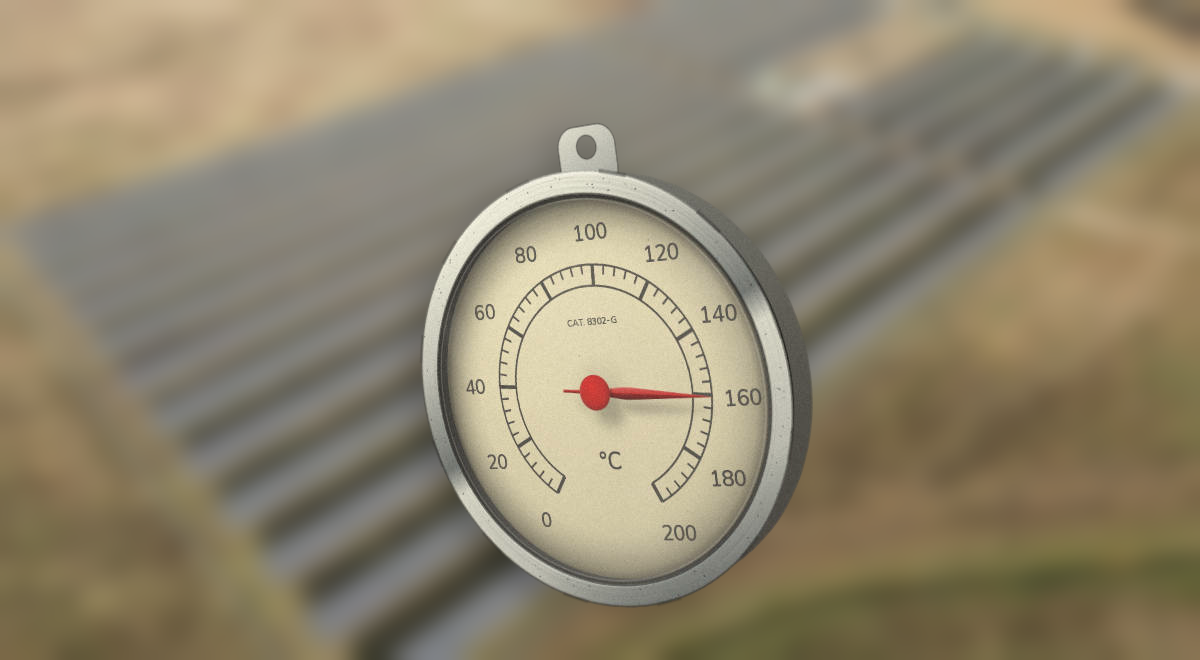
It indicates 160 °C
